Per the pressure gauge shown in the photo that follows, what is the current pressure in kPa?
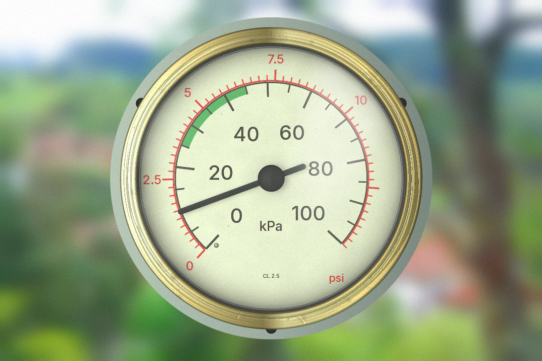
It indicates 10 kPa
